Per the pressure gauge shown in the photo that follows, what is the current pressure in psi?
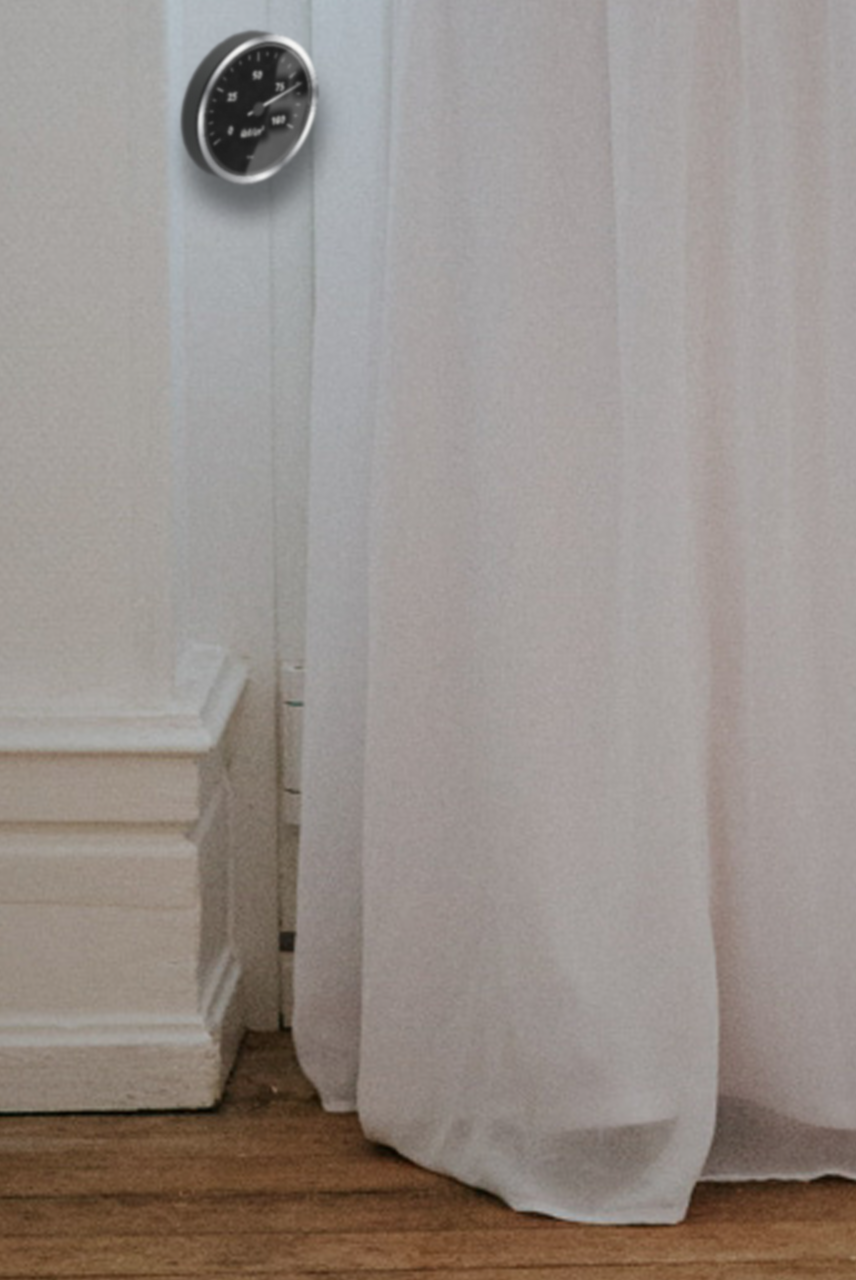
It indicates 80 psi
